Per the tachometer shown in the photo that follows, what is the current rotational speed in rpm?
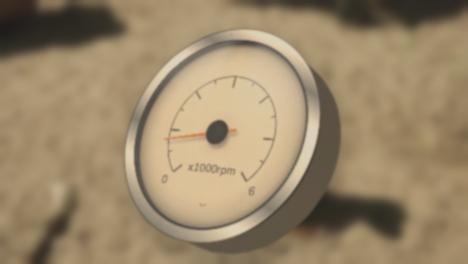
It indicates 750 rpm
